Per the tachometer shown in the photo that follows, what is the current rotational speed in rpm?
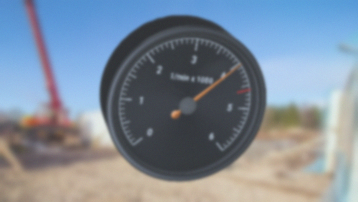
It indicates 4000 rpm
